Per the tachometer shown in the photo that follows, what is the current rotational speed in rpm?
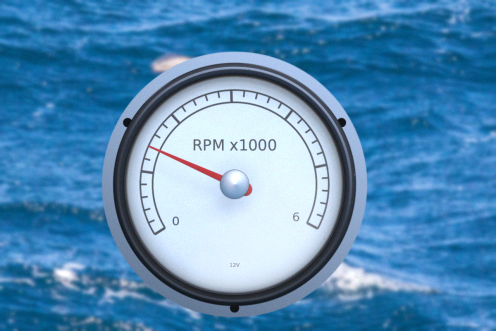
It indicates 1400 rpm
